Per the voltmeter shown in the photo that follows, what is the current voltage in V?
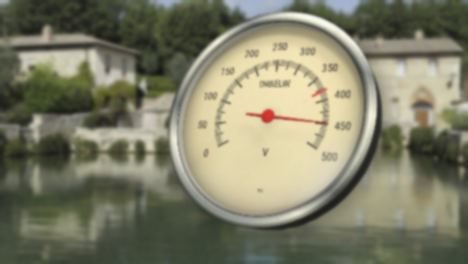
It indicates 450 V
